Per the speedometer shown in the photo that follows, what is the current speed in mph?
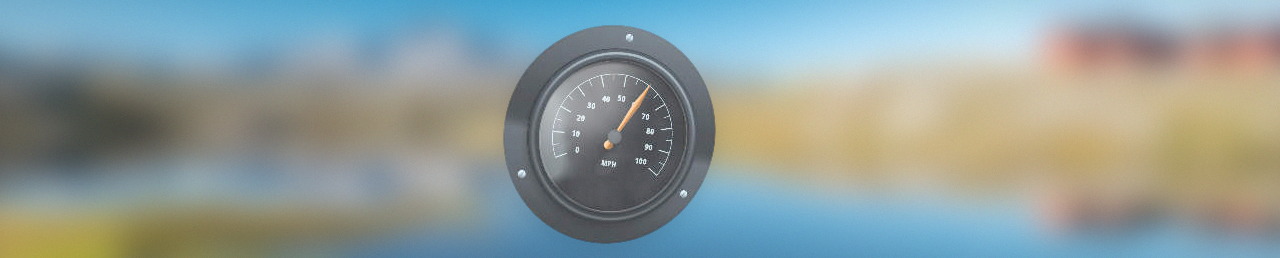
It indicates 60 mph
